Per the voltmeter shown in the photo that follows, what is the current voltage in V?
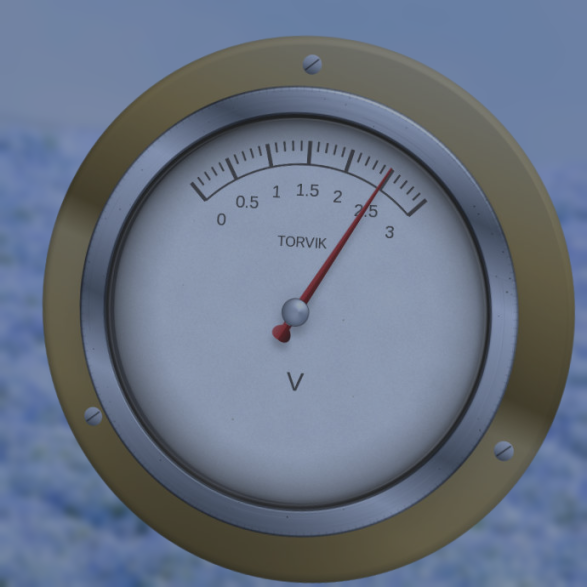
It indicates 2.5 V
